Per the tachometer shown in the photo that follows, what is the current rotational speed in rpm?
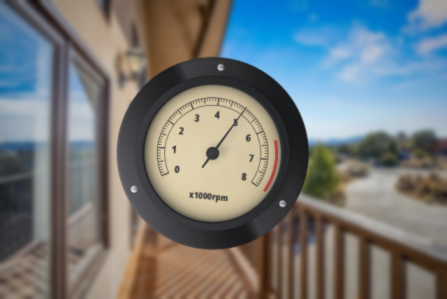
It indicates 5000 rpm
